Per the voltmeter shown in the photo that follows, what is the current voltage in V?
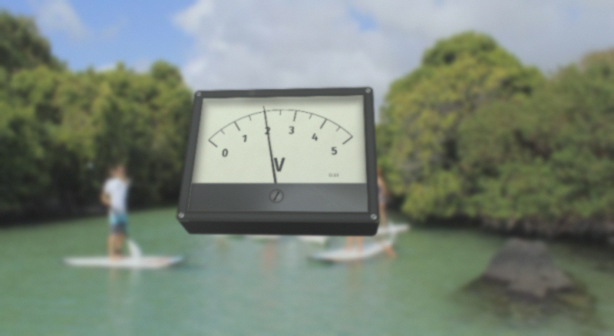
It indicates 2 V
